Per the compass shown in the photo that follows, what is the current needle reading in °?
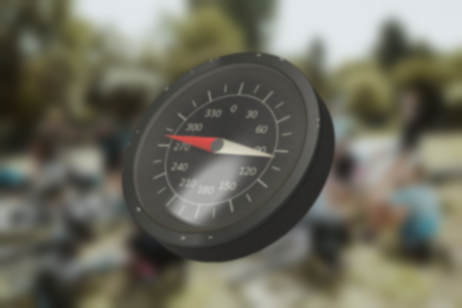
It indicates 277.5 °
